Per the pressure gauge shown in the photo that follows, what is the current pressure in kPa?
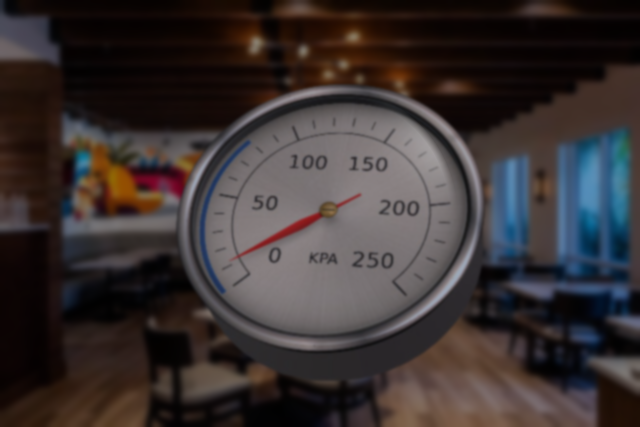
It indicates 10 kPa
